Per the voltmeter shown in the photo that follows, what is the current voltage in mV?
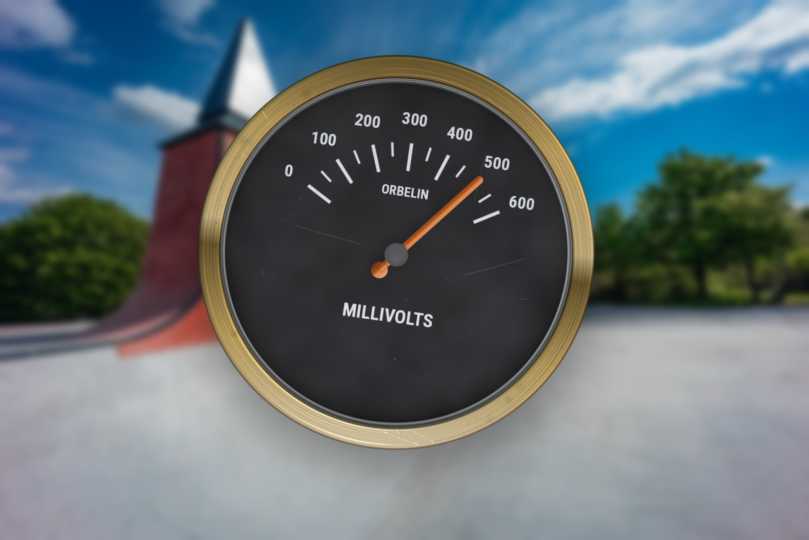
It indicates 500 mV
